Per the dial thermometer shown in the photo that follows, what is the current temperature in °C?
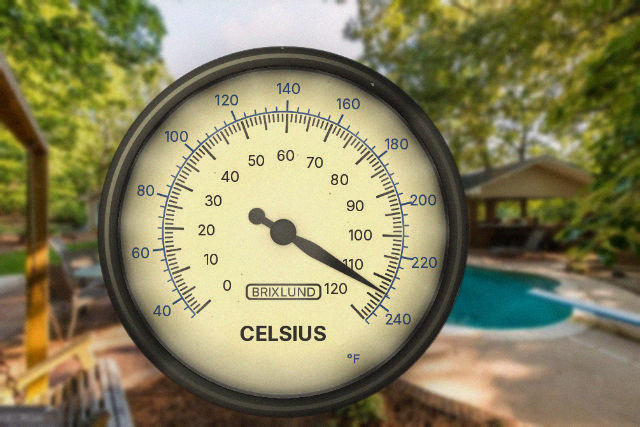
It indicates 113 °C
